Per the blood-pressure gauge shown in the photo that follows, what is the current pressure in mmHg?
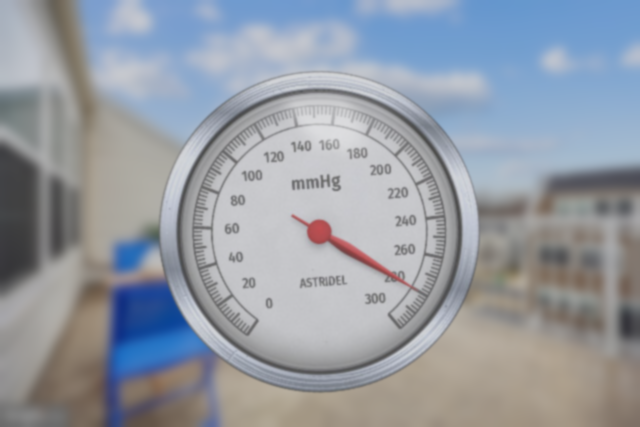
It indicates 280 mmHg
